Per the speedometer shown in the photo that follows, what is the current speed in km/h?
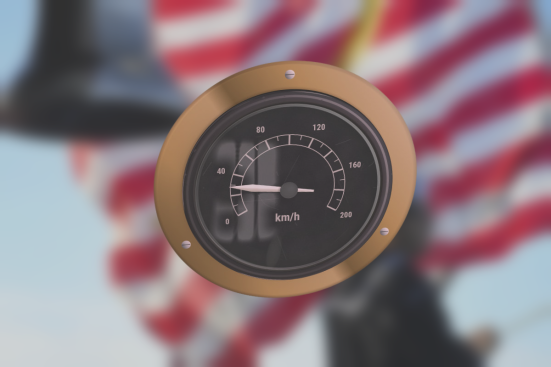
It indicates 30 km/h
